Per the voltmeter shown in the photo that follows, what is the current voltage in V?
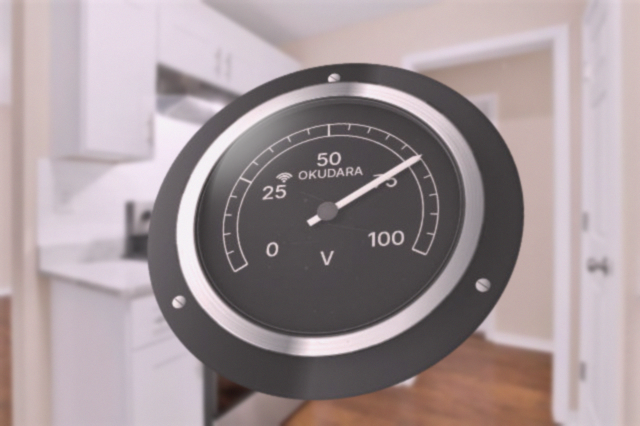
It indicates 75 V
